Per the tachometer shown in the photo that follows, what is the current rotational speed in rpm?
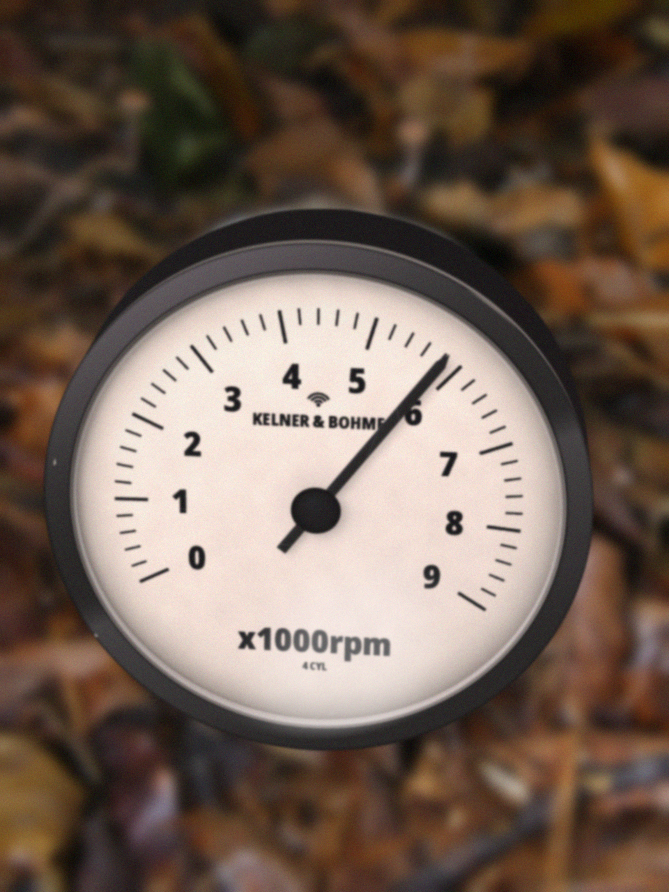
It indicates 5800 rpm
